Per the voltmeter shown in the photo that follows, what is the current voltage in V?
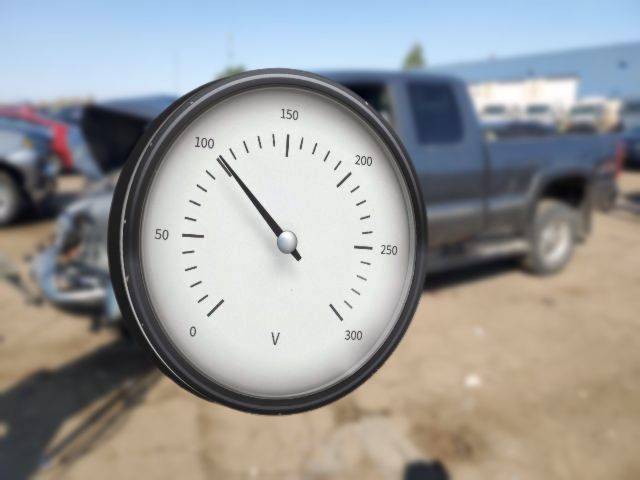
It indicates 100 V
